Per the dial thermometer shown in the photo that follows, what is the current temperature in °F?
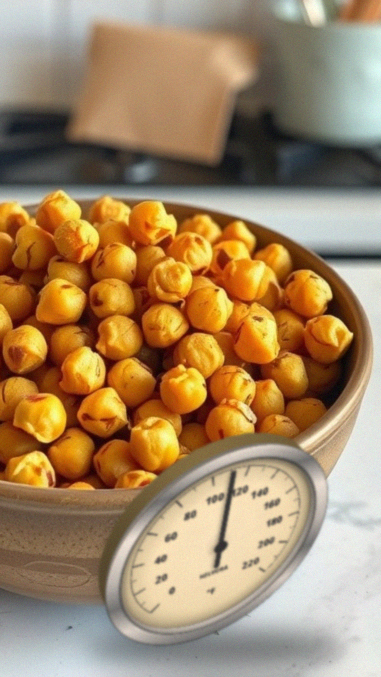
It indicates 110 °F
